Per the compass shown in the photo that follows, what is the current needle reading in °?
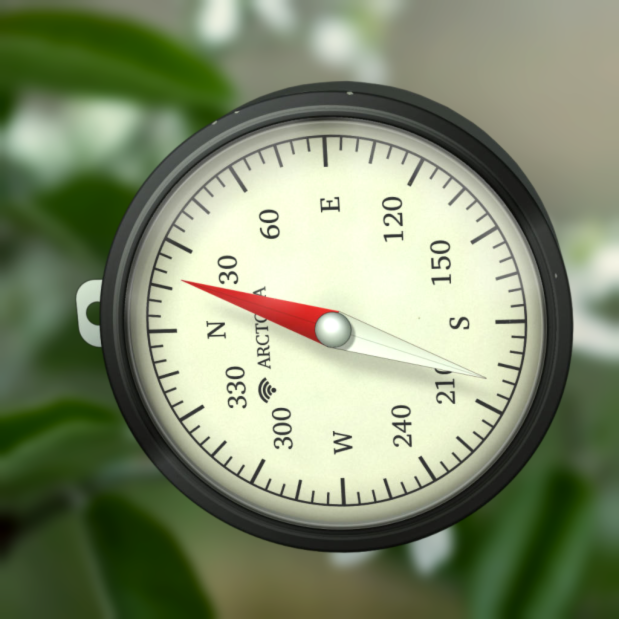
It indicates 20 °
